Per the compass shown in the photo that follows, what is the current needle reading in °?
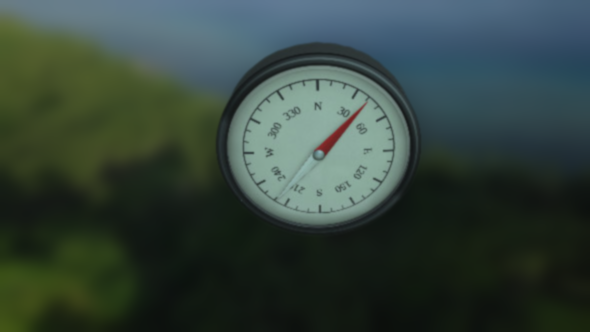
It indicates 40 °
